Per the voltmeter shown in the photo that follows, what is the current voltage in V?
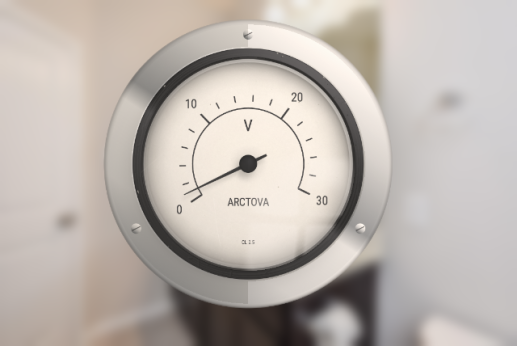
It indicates 1 V
